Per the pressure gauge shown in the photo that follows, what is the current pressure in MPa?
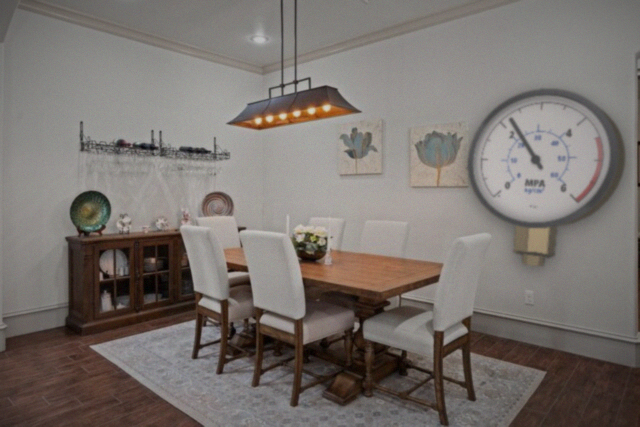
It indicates 2.25 MPa
